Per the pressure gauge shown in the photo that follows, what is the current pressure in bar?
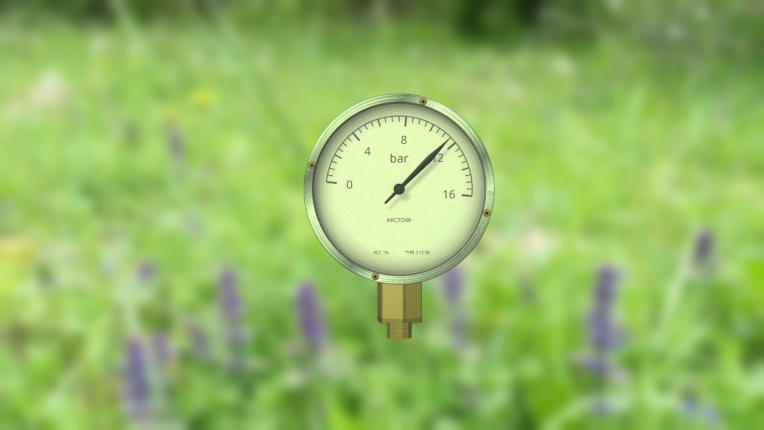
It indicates 11.5 bar
